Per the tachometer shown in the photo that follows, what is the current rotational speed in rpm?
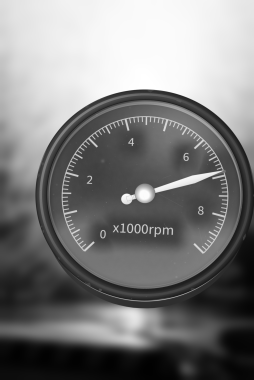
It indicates 6900 rpm
